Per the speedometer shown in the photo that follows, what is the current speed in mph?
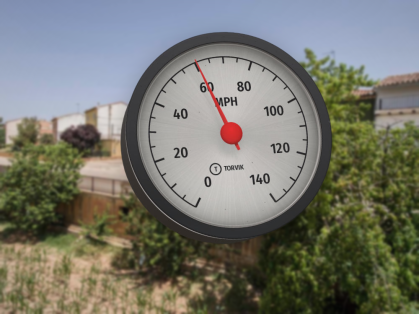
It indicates 60 mph
